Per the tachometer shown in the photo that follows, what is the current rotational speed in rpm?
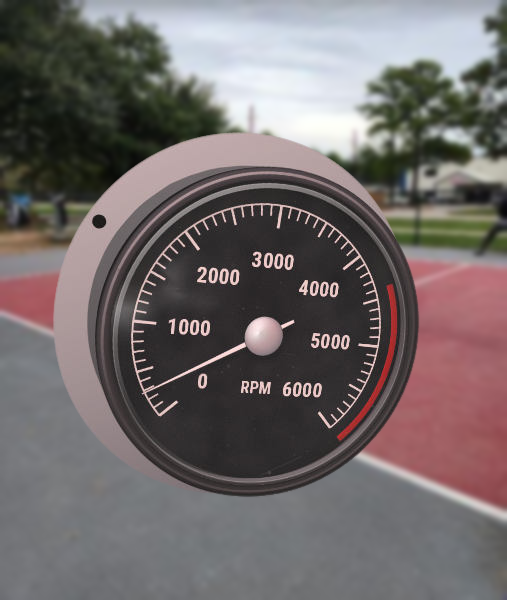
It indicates 300 rpm
